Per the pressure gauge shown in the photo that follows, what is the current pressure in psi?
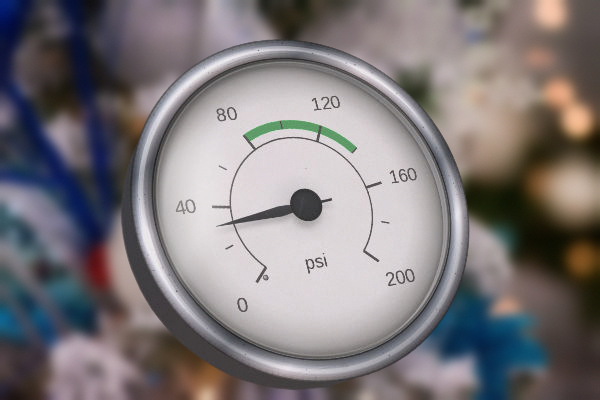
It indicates 30 psi
